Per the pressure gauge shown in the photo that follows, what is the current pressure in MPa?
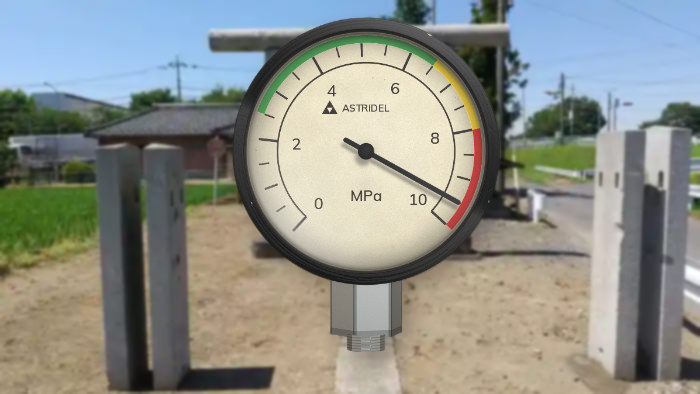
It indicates 9.5 MPa
